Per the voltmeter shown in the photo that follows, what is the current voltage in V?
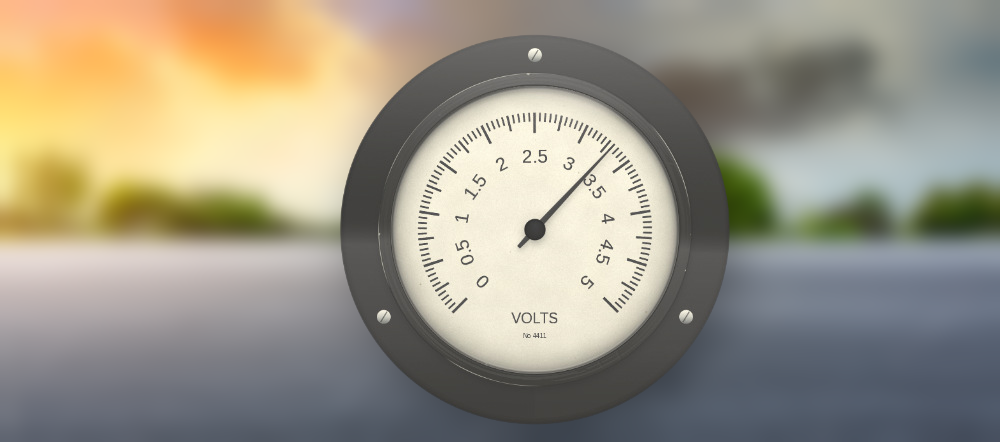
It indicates 3.3 V
